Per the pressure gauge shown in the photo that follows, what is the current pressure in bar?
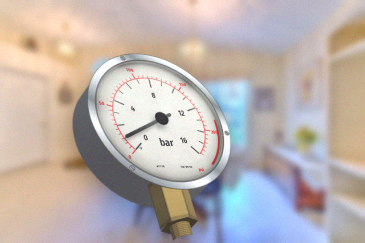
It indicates 1 bar
